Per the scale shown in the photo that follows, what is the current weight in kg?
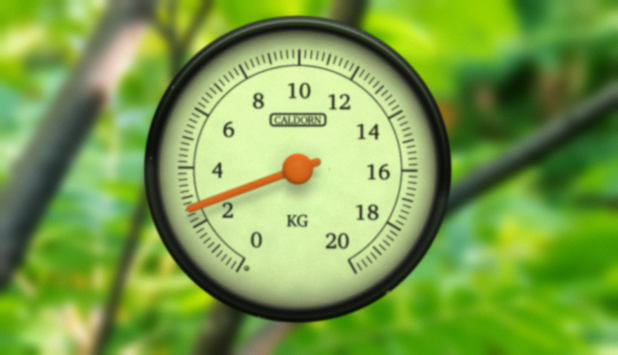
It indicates 2.6 kg
